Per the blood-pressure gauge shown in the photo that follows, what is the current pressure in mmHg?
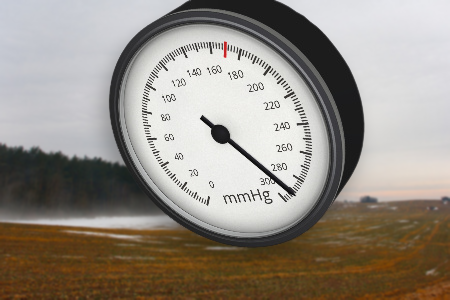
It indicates 290 mmHg
